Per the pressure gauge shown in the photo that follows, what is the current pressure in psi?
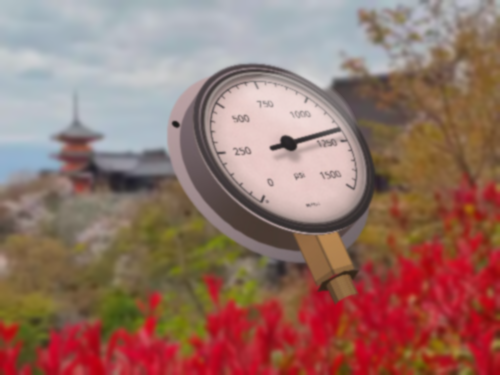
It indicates 1200 psi
